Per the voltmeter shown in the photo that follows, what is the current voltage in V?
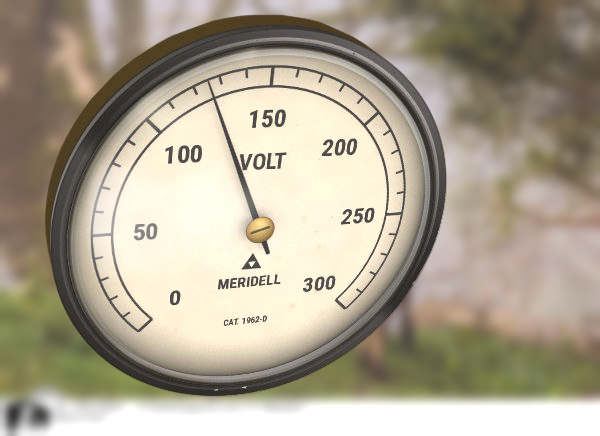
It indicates 125 V
